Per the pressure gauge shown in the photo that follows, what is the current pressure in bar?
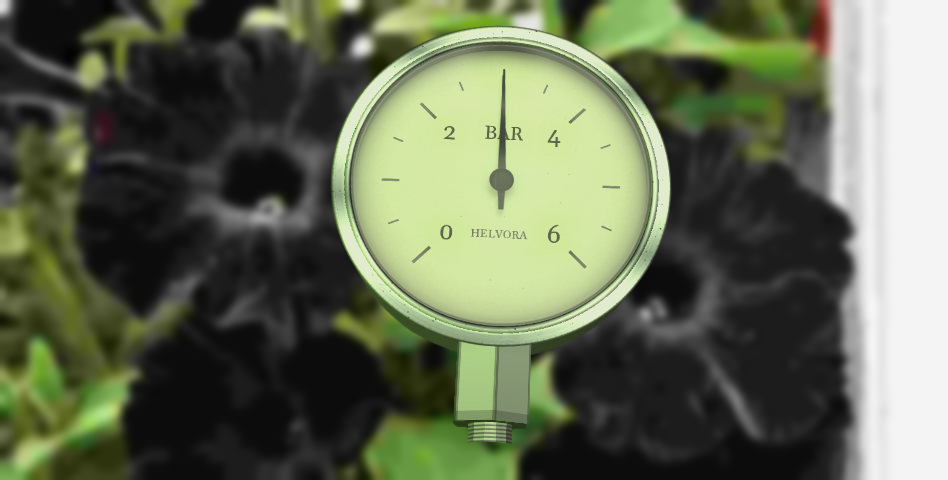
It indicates 3 bar
